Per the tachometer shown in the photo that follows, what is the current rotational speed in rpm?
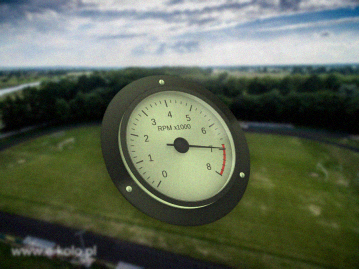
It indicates 7000 rpm
